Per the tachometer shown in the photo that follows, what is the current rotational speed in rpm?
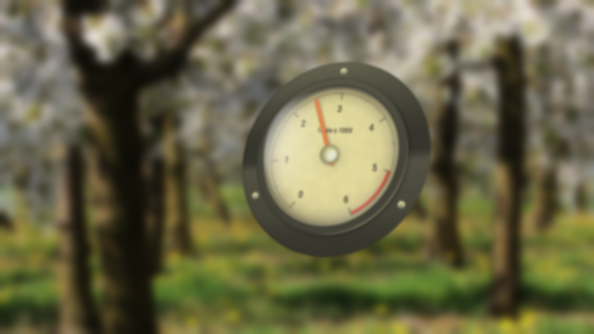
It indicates 2500 rpm
